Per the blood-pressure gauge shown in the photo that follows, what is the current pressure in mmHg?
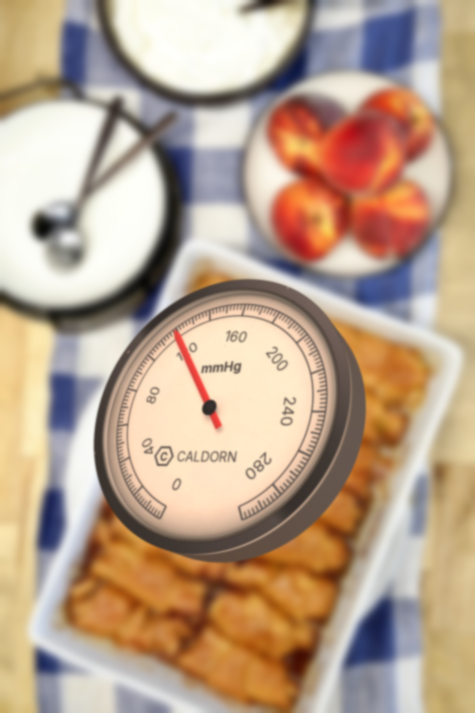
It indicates 120 mmHg
